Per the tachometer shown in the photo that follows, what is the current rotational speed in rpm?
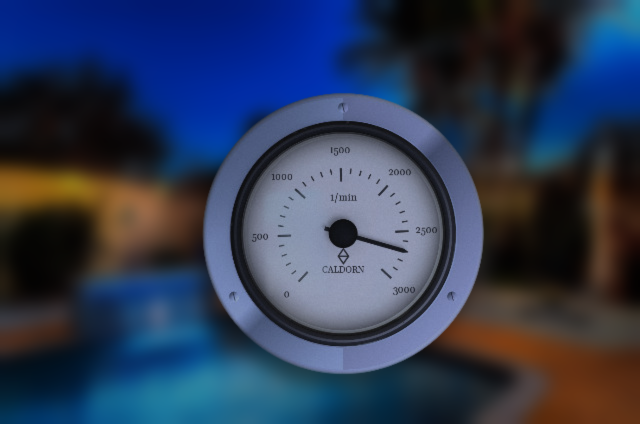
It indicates 2700 rpm
